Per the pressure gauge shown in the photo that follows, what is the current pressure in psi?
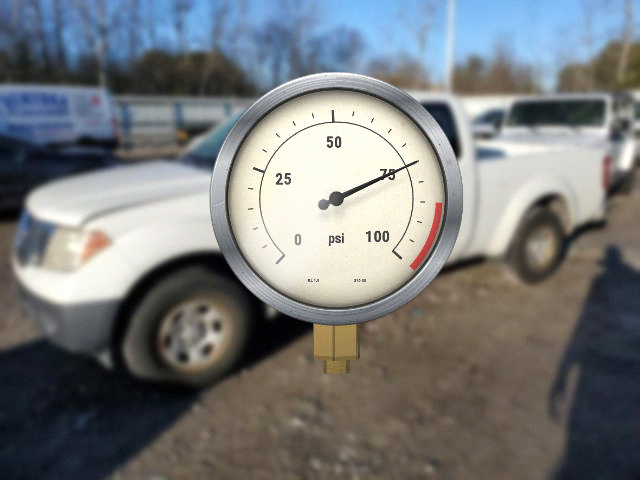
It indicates 75 psi
